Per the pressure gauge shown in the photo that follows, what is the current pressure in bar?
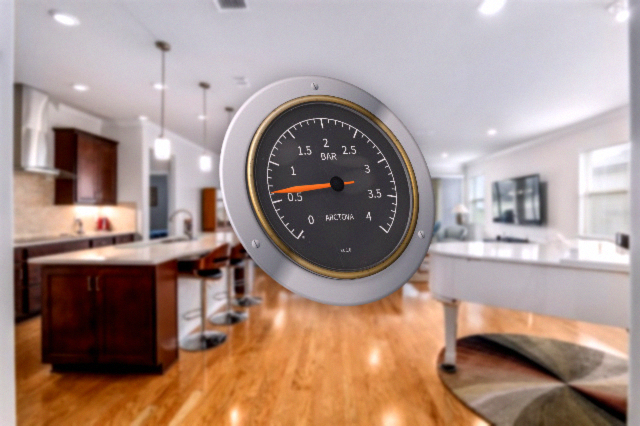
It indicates 0.6 bar
